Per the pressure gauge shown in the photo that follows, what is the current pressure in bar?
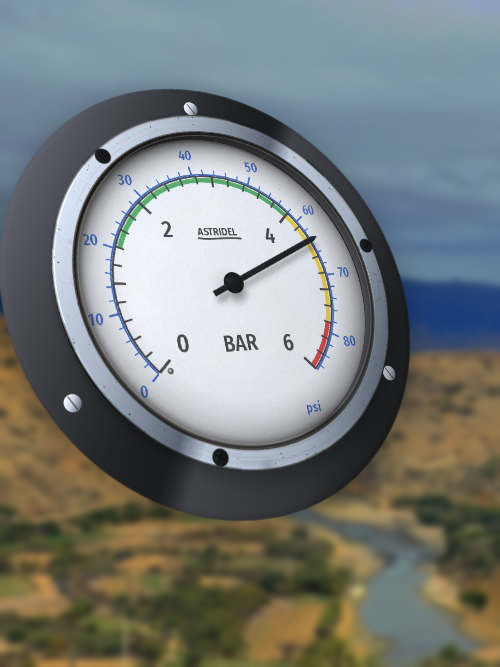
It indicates 4.4 bar
